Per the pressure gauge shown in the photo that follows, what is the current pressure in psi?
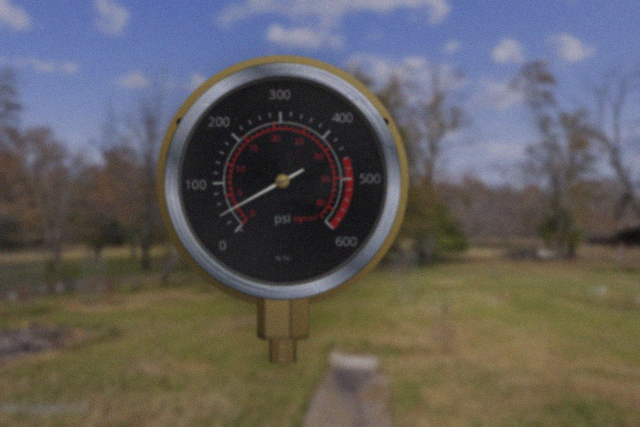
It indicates 40 psi
